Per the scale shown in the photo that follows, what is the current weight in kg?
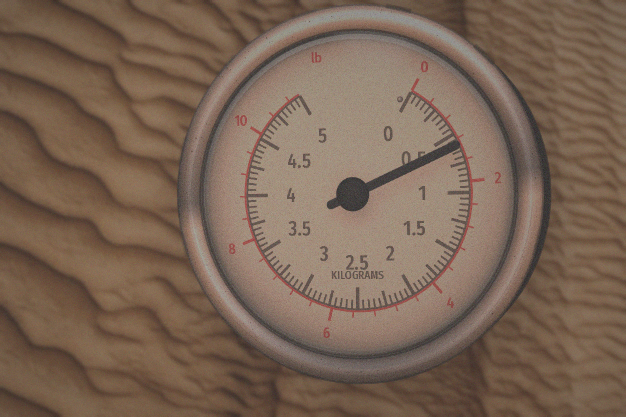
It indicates 0.6 kg
